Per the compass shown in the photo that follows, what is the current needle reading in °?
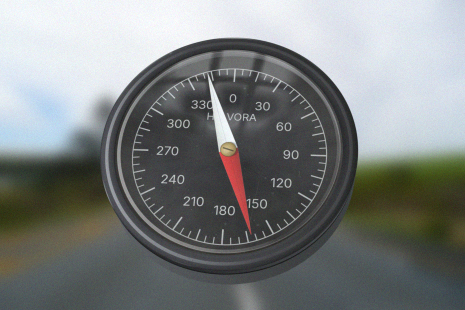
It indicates 162.5 °
